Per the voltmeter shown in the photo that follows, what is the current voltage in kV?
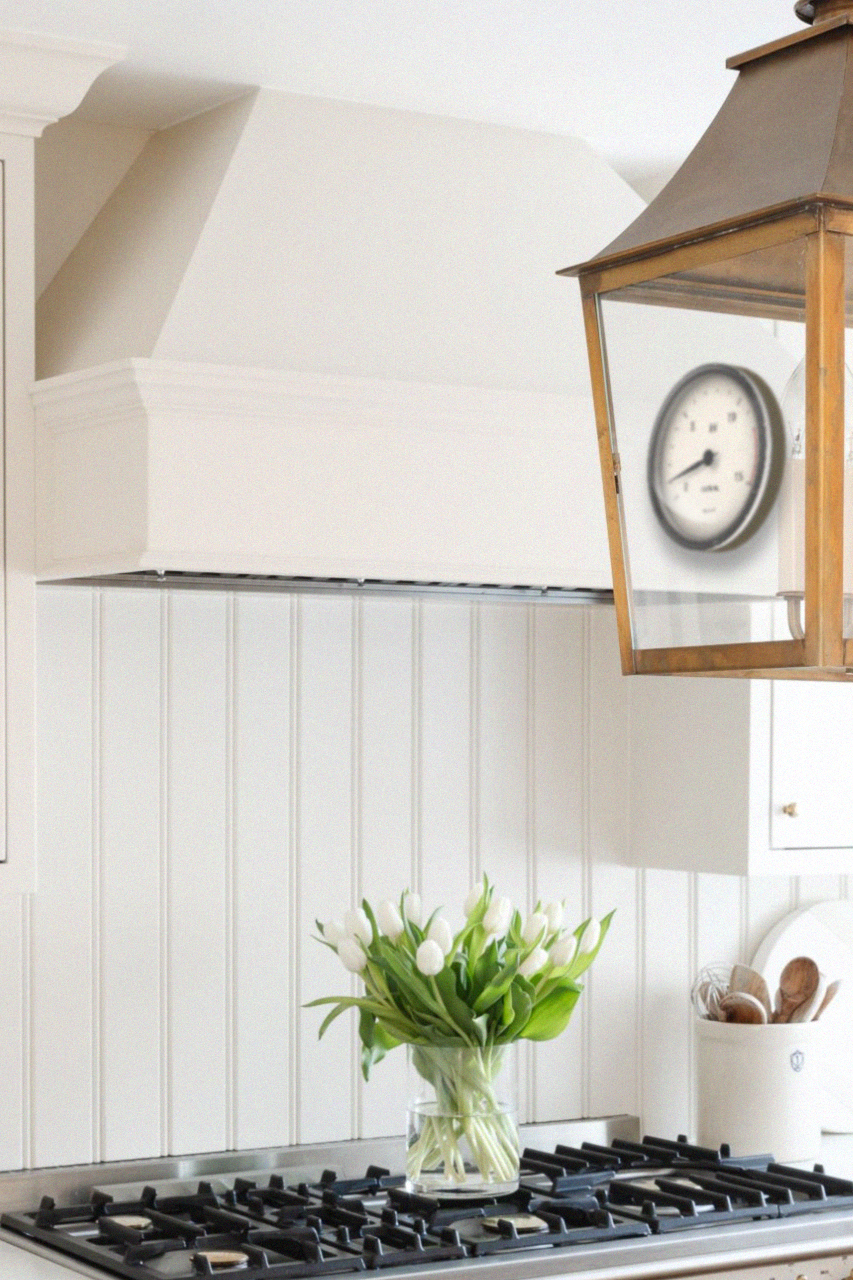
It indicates 1 kV
